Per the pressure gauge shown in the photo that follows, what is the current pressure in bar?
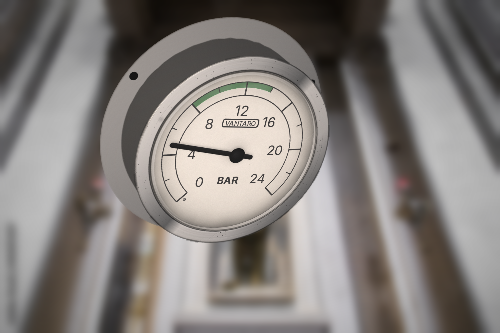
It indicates 5 bar
